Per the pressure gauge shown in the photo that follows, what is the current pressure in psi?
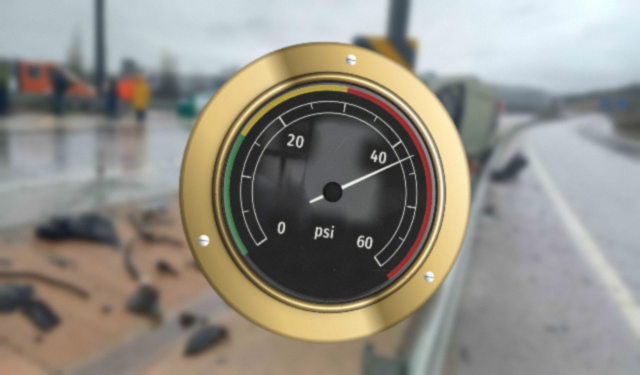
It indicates 42.5 psi
